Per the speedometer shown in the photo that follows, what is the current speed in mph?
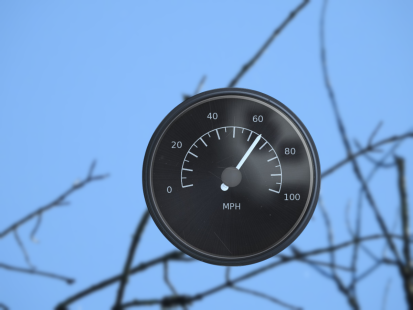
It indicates 65 mph
